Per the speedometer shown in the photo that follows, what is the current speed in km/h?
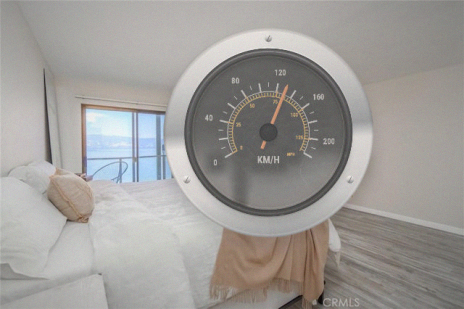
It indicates 130 km/h
